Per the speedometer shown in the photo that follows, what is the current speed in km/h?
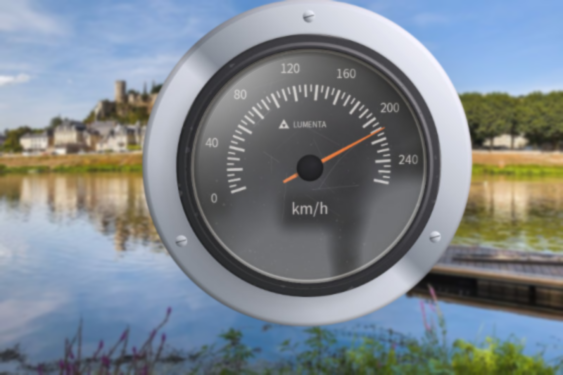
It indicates 210 km/h
